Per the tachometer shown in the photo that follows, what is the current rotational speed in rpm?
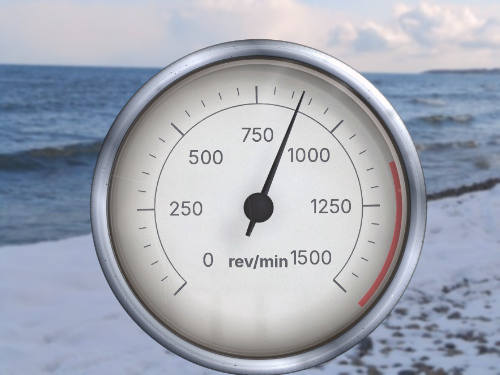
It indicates 875 rpm
